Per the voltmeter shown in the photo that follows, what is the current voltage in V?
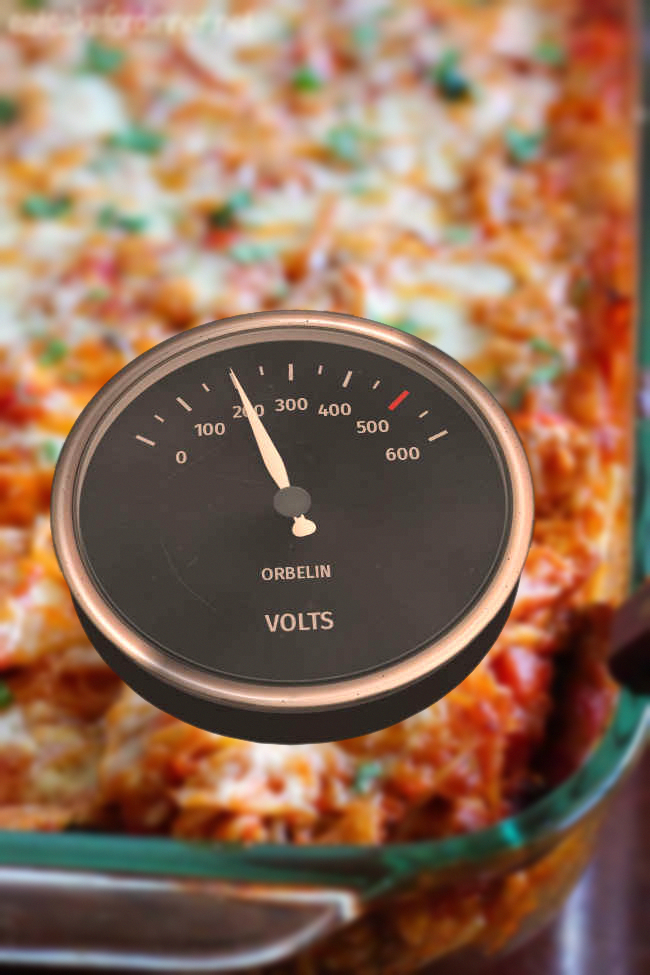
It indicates 200 V
